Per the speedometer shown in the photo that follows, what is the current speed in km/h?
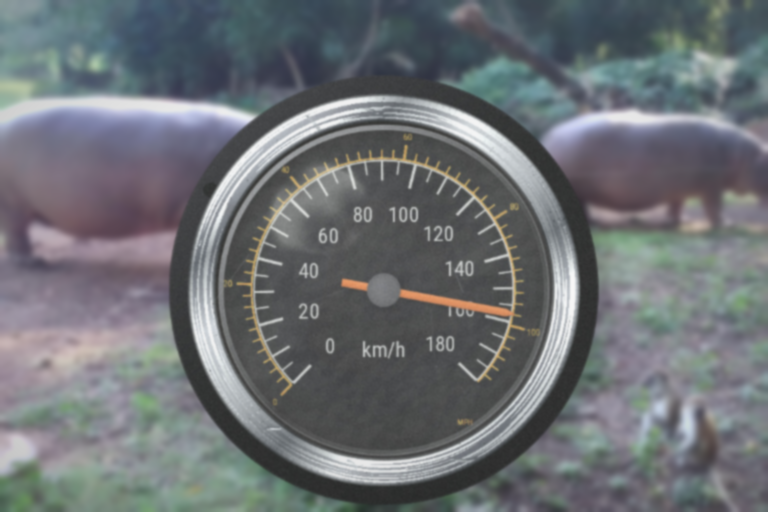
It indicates 157.5 km/h
